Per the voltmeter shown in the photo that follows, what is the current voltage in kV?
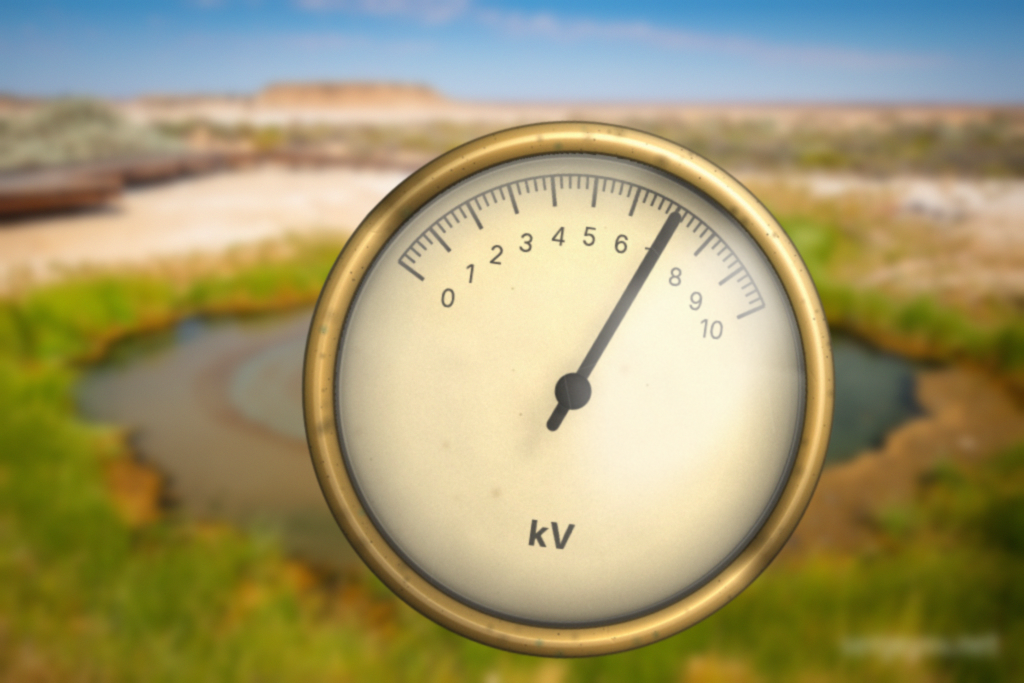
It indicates 7 kV
